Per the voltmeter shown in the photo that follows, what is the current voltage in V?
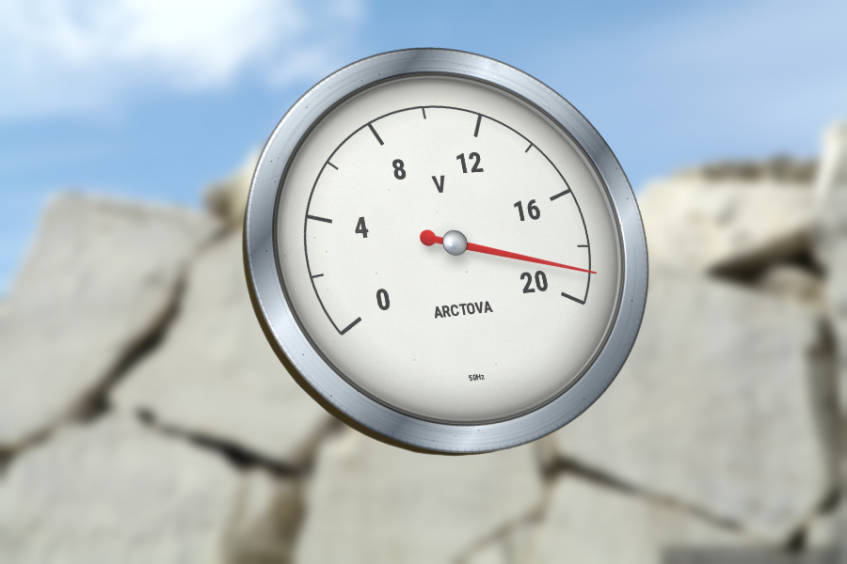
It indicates 19 V
